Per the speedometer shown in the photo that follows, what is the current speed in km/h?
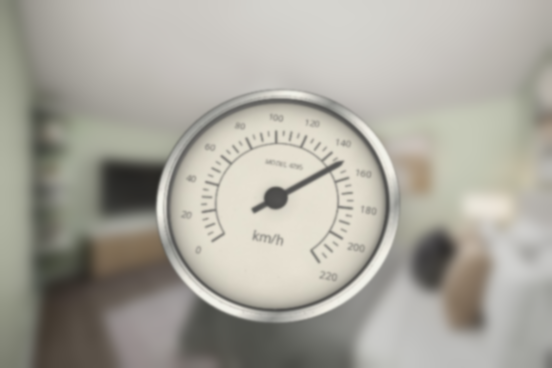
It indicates 150 km/h
